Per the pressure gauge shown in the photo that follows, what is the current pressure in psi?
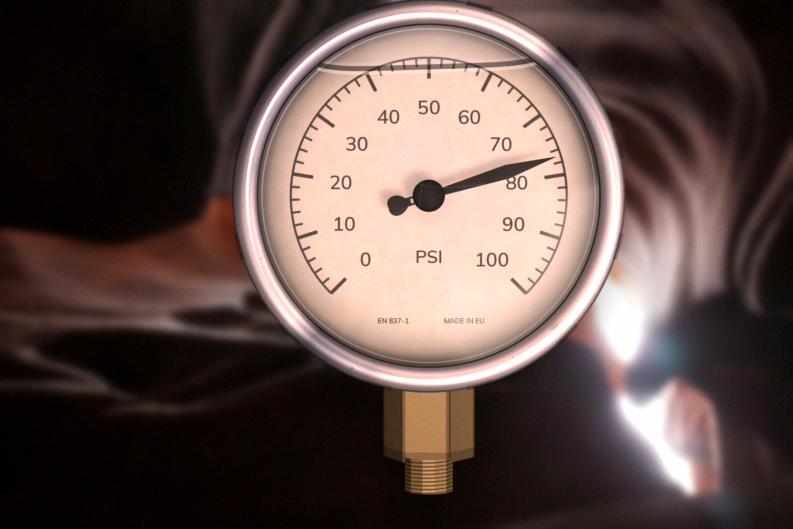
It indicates 77 psi
